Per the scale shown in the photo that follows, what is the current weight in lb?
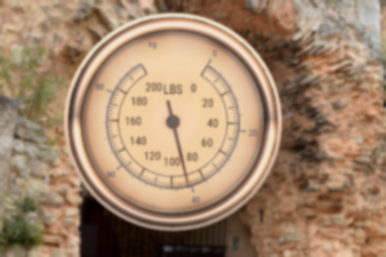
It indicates 90 lb
